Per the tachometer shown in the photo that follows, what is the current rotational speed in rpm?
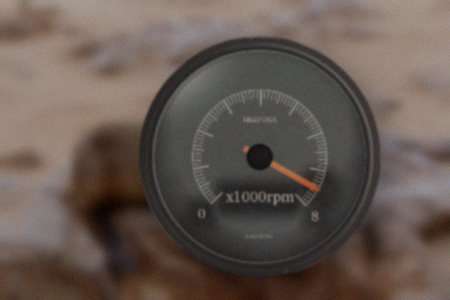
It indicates 7500 rpm
